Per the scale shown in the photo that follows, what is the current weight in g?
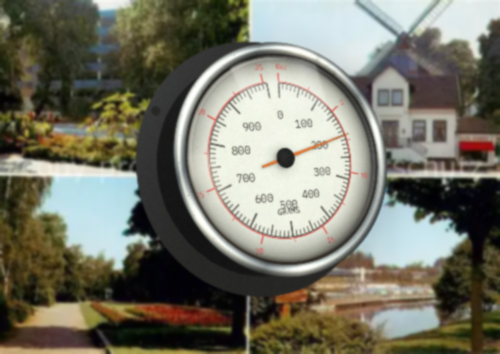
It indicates 200 g
